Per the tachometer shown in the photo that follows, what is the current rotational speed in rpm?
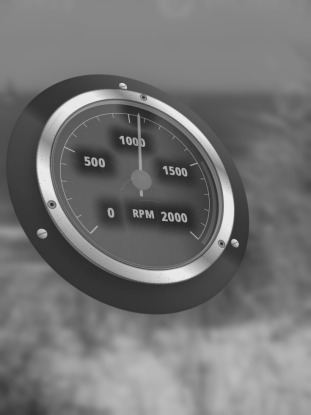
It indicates 1050 rpm
